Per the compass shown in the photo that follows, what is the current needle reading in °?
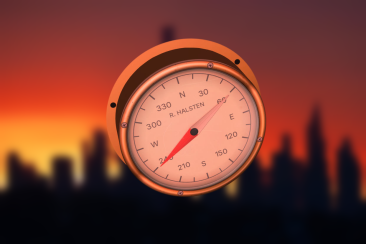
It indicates 240 °
